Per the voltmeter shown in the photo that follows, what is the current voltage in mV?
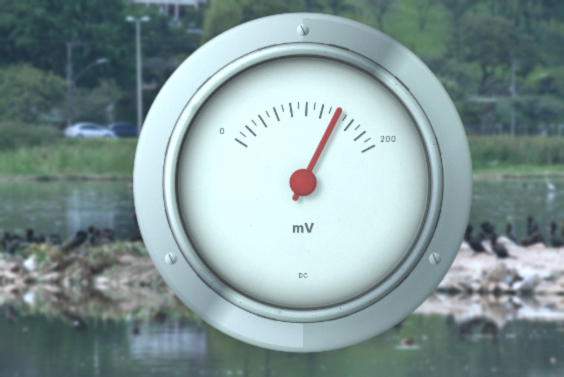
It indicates 140 mV
